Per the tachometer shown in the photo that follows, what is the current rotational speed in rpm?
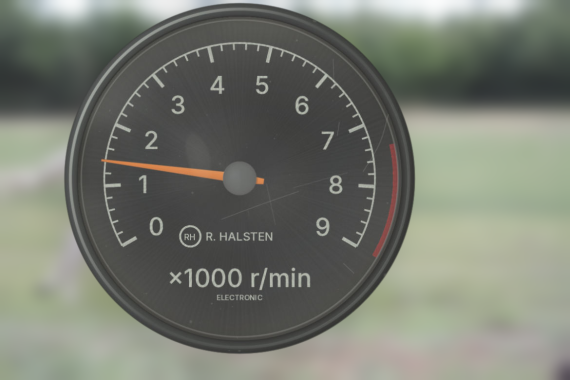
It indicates 1400 rpm
